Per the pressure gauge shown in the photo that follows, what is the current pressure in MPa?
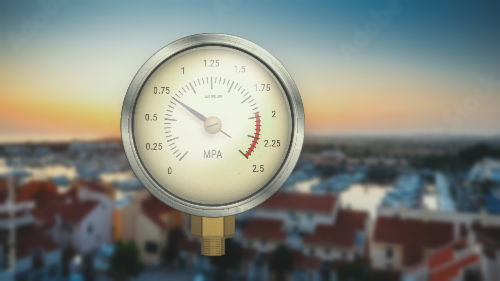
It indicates 0.75 MPa
